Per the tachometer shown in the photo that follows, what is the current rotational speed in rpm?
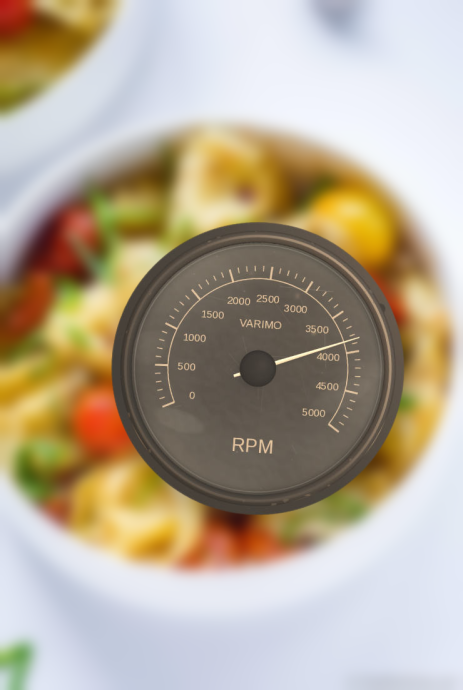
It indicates 3850 rpm
